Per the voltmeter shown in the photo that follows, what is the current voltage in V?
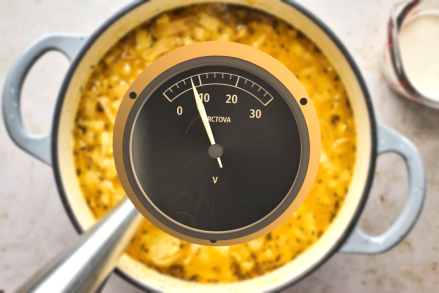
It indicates 8 V
